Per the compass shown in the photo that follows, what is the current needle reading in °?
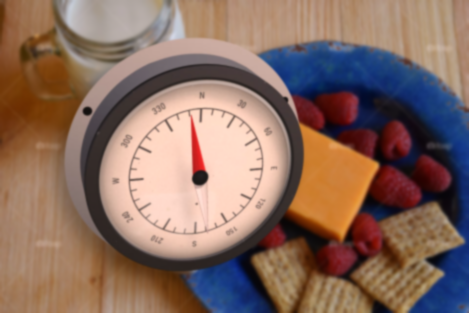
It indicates 350 °
